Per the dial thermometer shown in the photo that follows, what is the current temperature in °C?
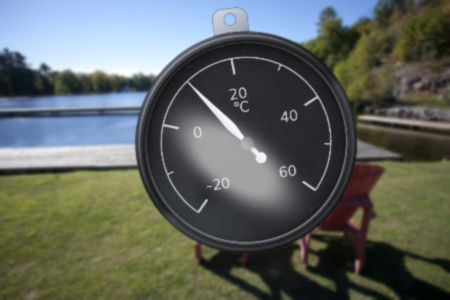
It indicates 10 °C
